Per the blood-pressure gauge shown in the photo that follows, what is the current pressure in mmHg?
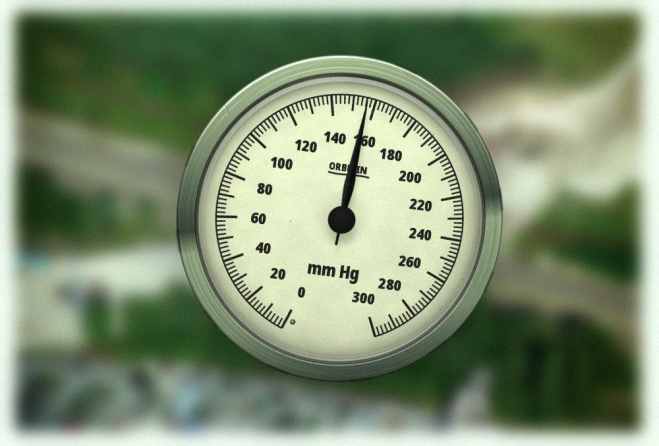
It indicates 156 mmHg
